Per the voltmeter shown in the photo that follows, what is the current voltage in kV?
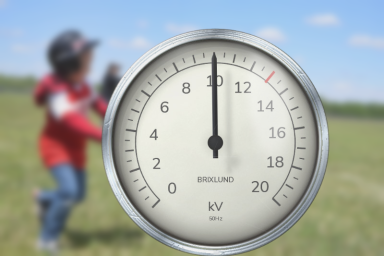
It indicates 10 kV
